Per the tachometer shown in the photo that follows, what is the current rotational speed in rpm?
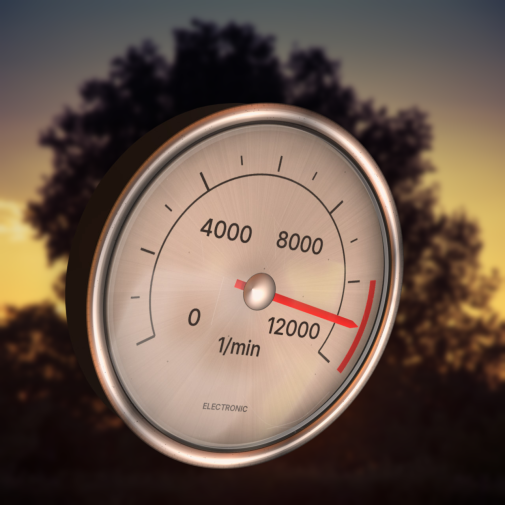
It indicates 11000 rpm
